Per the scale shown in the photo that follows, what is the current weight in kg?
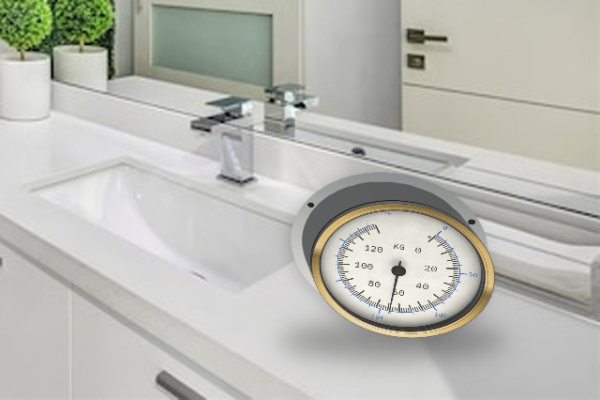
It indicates 65 kg
